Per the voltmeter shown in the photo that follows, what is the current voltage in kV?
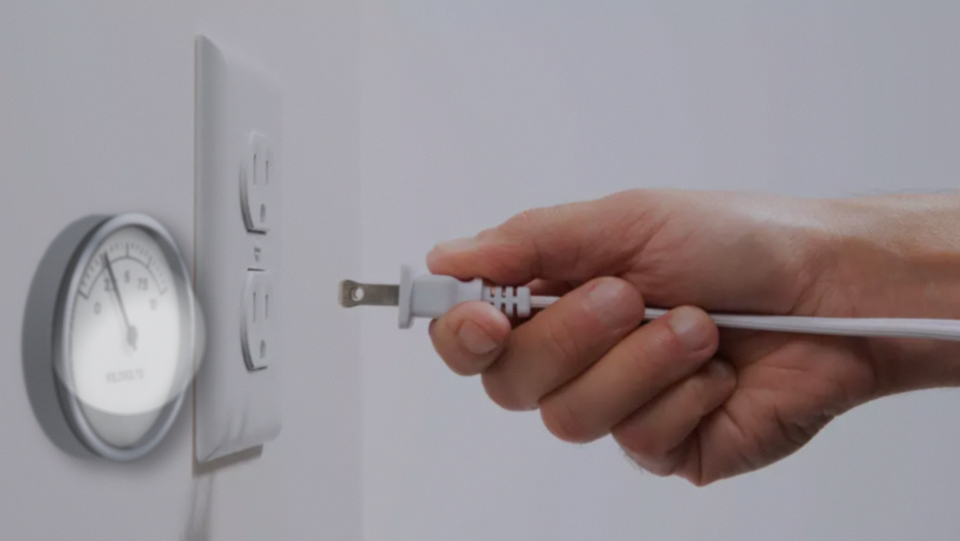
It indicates 2.5 kV
